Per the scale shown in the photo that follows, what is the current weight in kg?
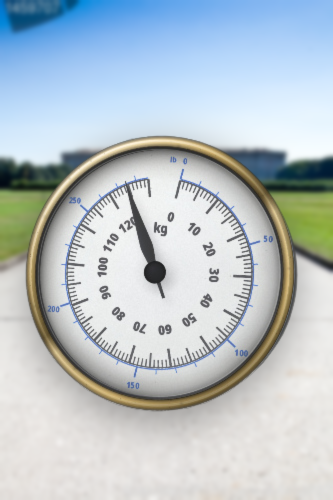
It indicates 125 kg
